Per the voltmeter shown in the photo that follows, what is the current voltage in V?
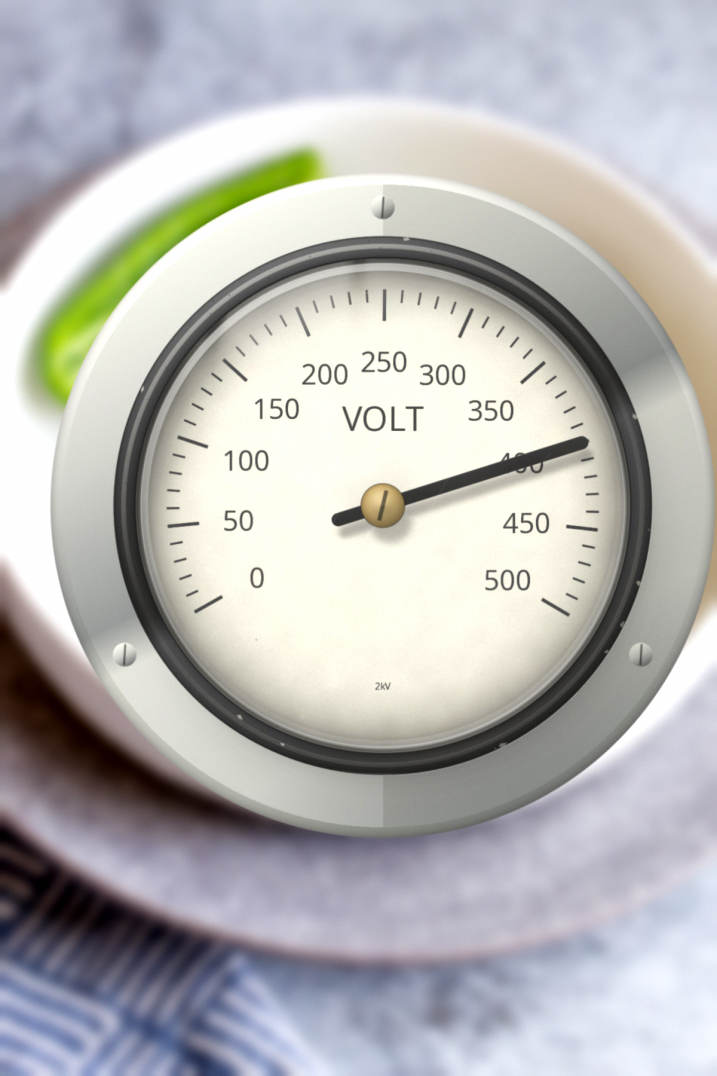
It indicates 400 V
